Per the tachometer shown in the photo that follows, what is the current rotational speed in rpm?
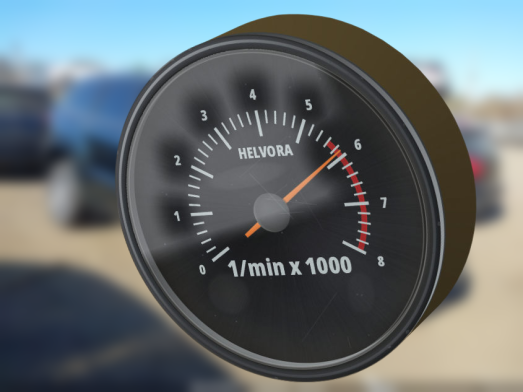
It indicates 5900 rpm
